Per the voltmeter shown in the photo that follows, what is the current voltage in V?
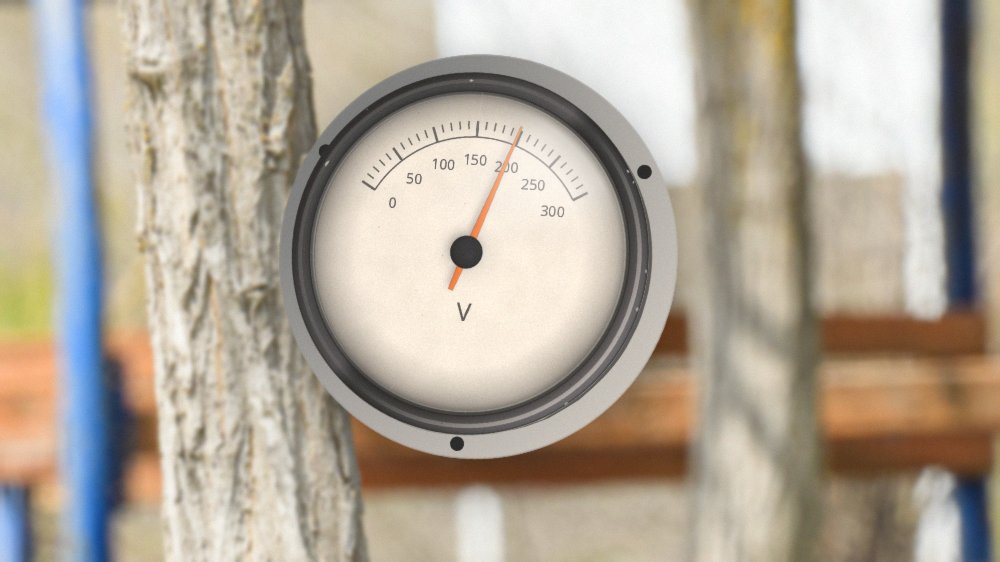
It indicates 200 V
